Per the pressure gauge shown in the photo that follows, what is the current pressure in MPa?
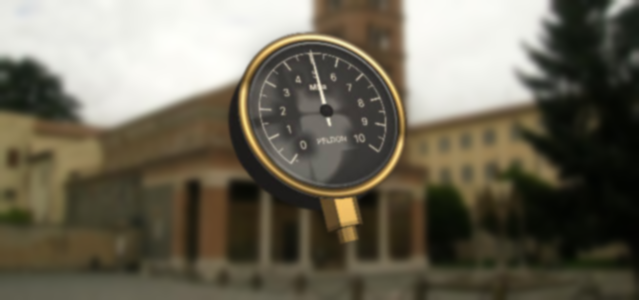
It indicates 5 MPa
